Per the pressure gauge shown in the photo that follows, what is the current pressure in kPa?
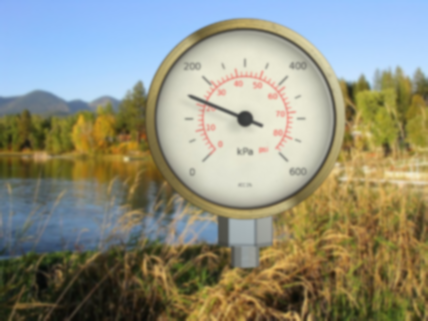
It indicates 150 kPa
